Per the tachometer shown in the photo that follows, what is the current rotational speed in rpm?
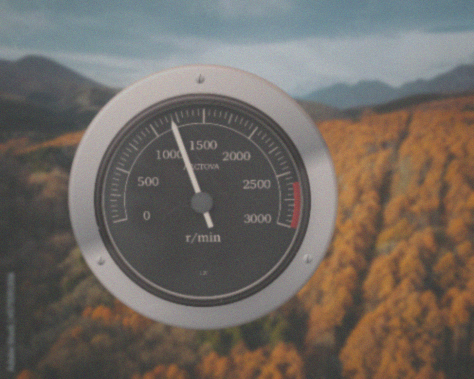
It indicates 1200 rpm
